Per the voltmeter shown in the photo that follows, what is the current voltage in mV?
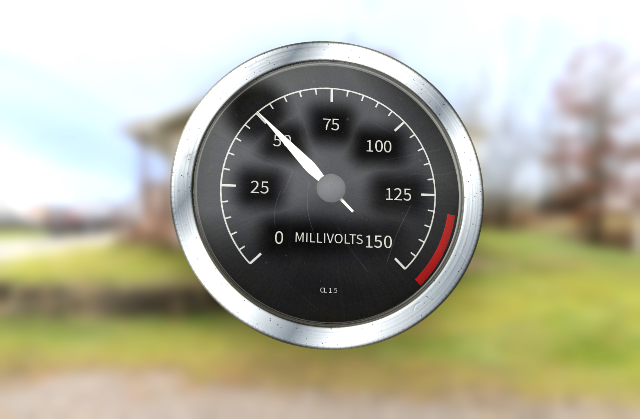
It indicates 50 mV
